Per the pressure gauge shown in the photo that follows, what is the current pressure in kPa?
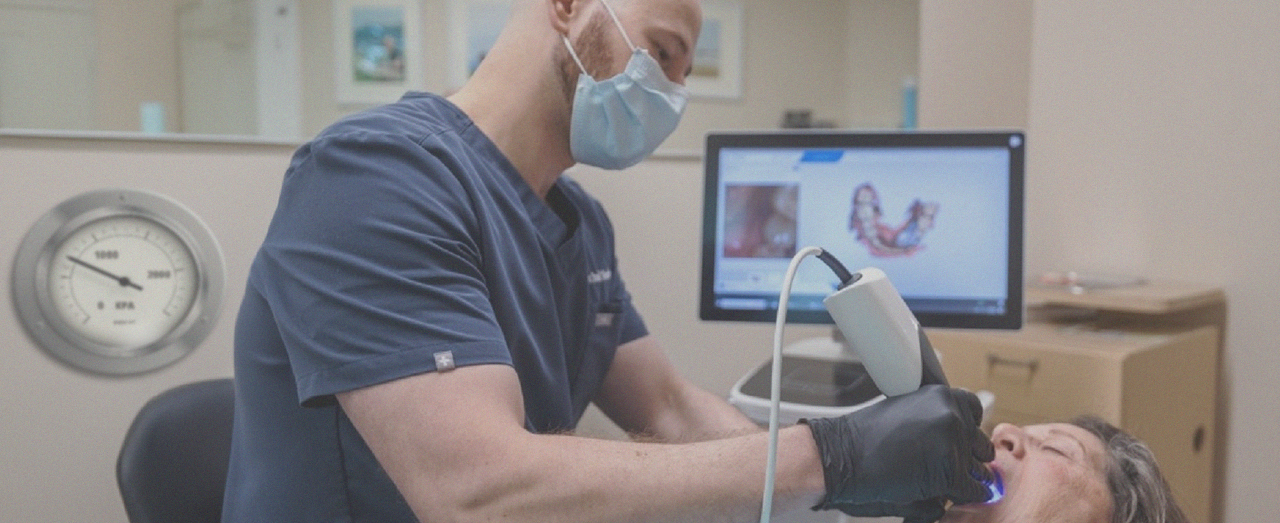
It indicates 700 kPa
